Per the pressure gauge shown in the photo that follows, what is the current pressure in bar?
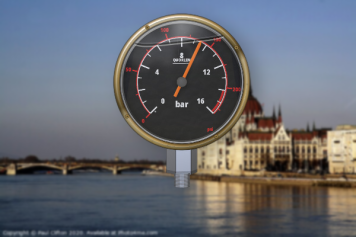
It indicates 9.5 bar
